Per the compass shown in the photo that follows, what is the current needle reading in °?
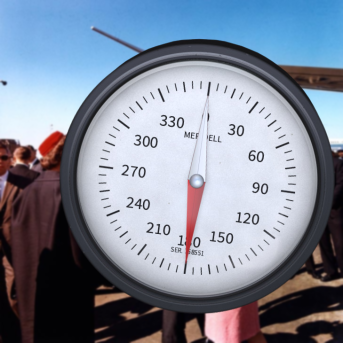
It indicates 180 °
